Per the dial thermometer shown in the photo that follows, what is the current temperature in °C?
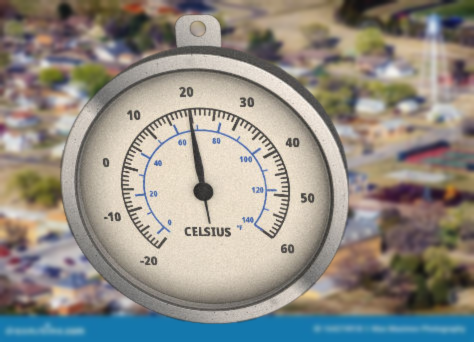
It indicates 20 °C
